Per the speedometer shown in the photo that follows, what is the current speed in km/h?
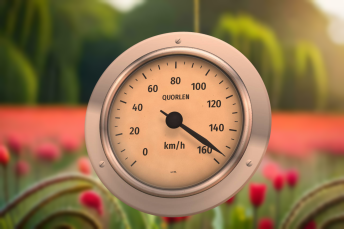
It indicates 155 km/h
